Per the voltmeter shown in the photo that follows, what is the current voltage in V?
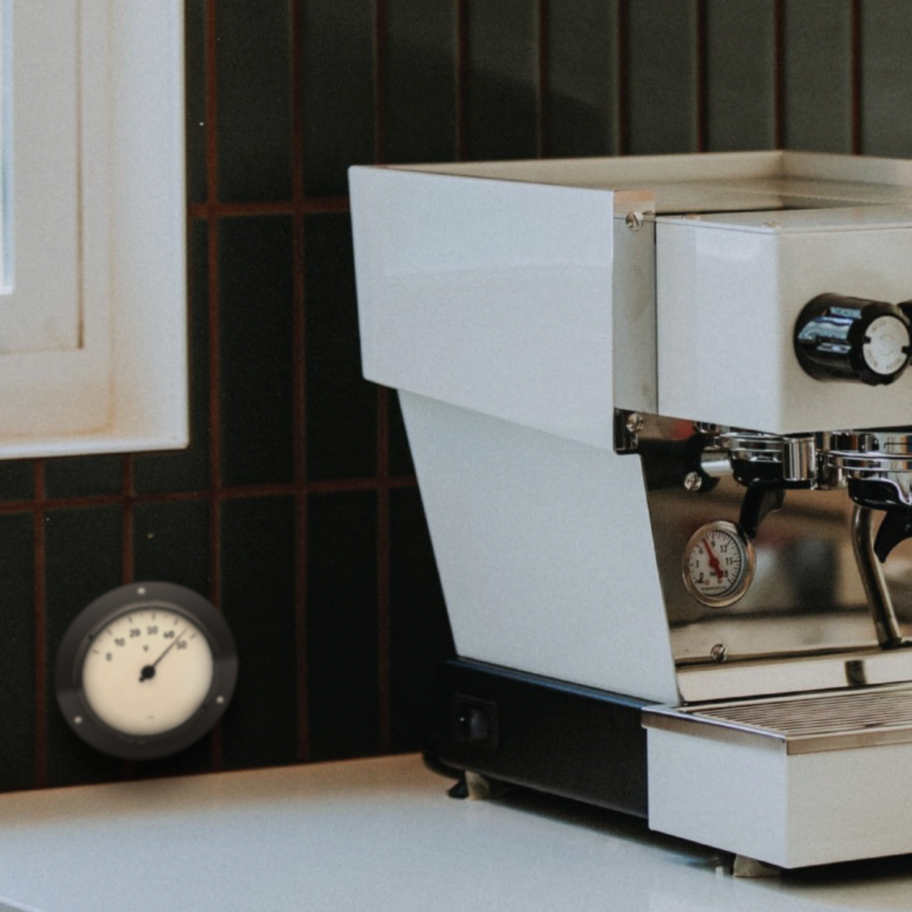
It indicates 45 V
